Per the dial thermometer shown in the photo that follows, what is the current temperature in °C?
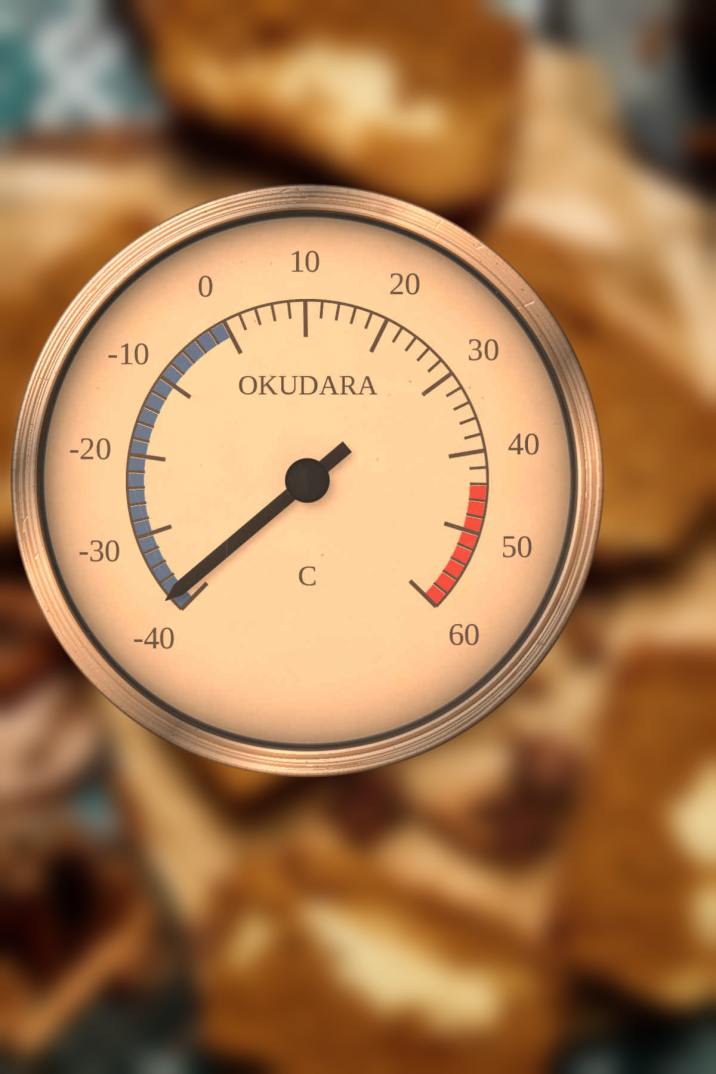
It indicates -38 °C
